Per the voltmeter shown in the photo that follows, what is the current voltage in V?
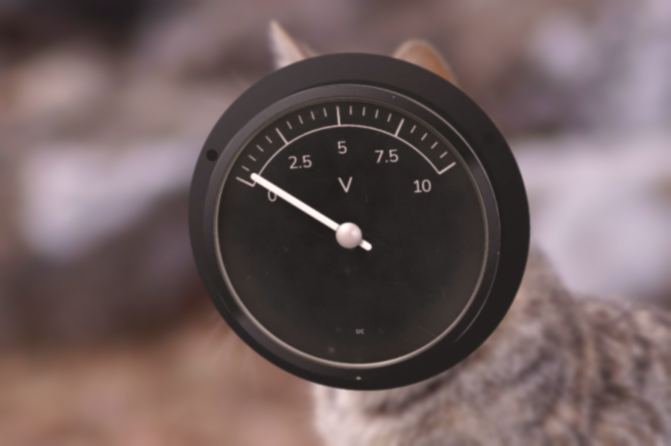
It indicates 0.5 V
